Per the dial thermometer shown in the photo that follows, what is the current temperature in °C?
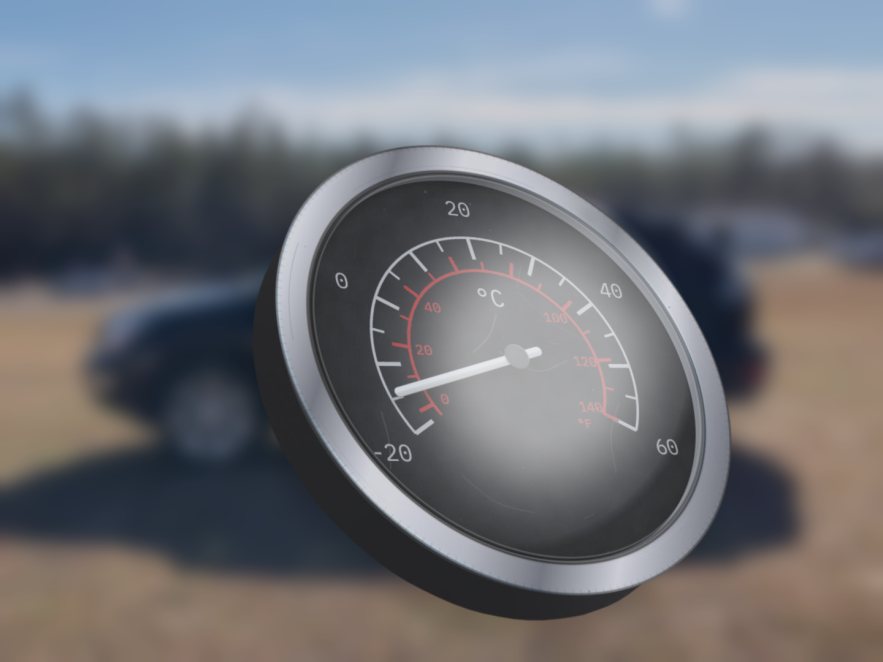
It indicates -15 °C
